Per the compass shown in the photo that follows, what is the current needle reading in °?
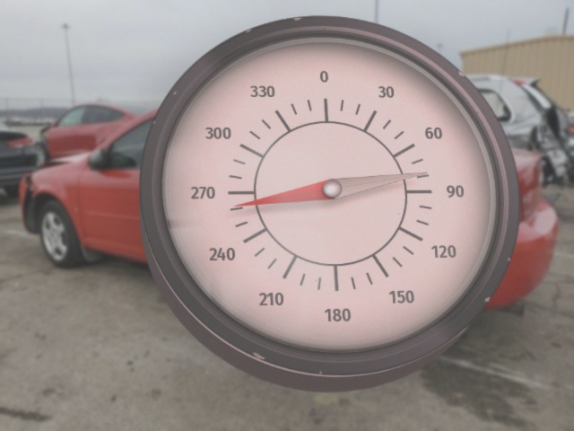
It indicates 260 °
